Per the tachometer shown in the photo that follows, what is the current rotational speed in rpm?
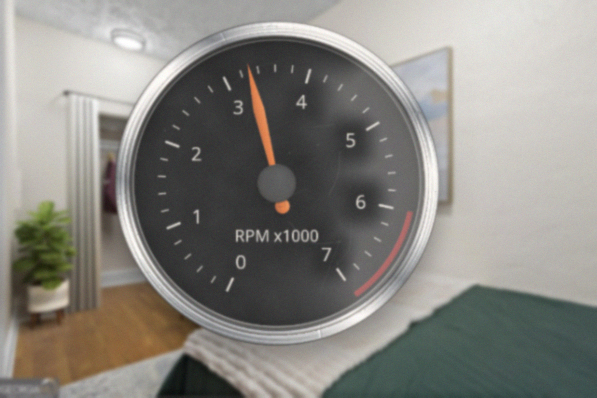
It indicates 3300 rpm
